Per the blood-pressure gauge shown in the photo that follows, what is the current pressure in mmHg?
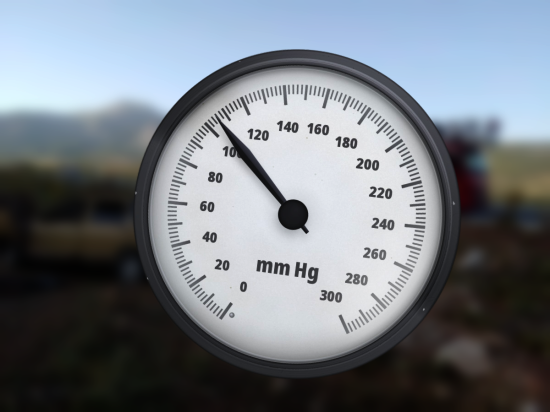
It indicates 106 mmHg
